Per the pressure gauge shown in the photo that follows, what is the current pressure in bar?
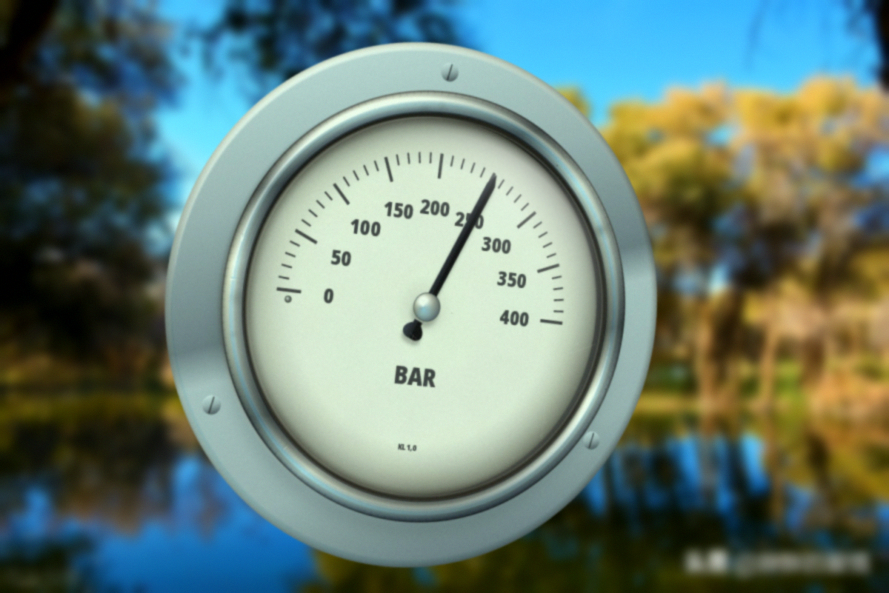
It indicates 250 bar
